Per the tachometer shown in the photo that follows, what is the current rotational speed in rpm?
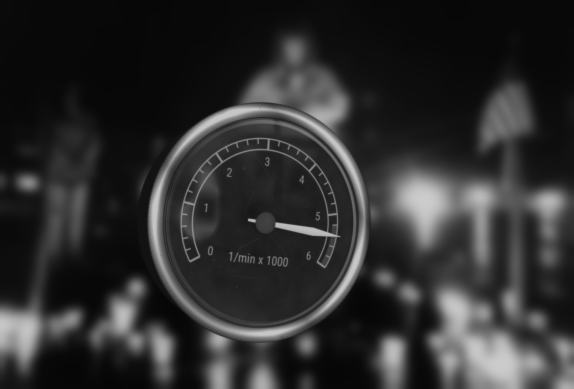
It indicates 5400 rpm
